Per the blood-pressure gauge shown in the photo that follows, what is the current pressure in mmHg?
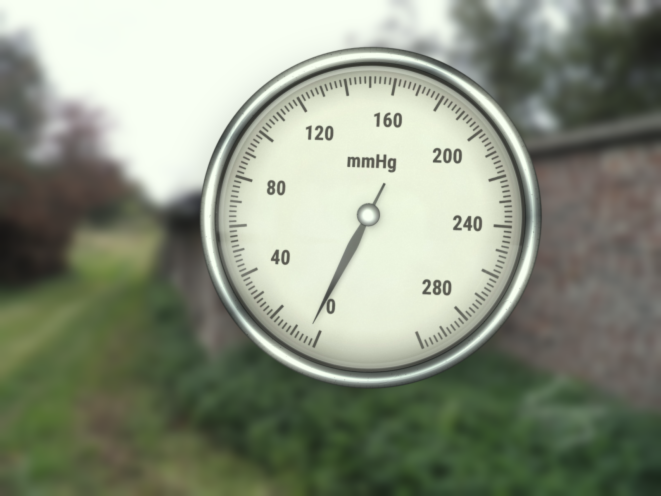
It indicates 4 mmHg
